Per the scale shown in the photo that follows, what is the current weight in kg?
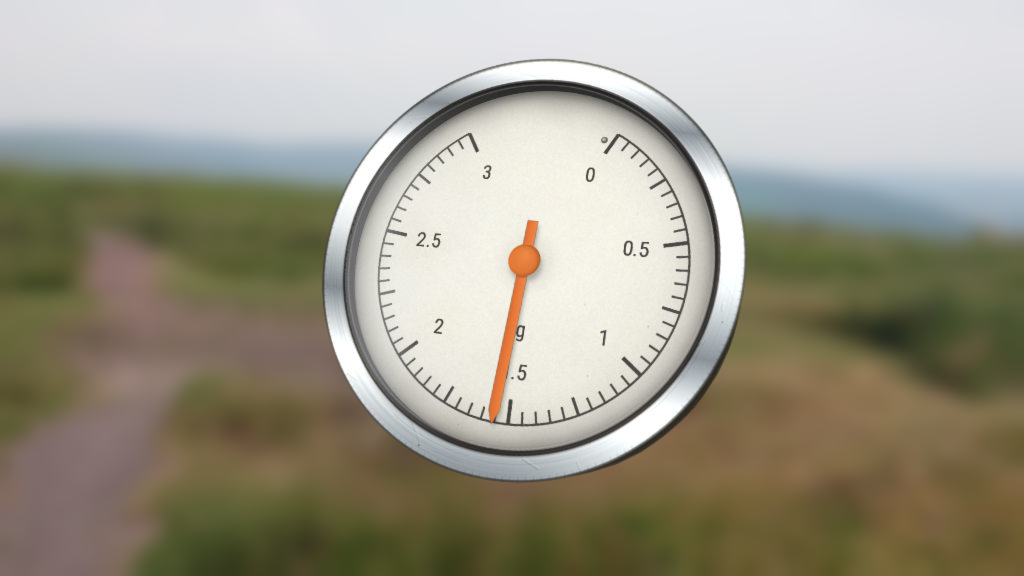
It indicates 1.55 kg
